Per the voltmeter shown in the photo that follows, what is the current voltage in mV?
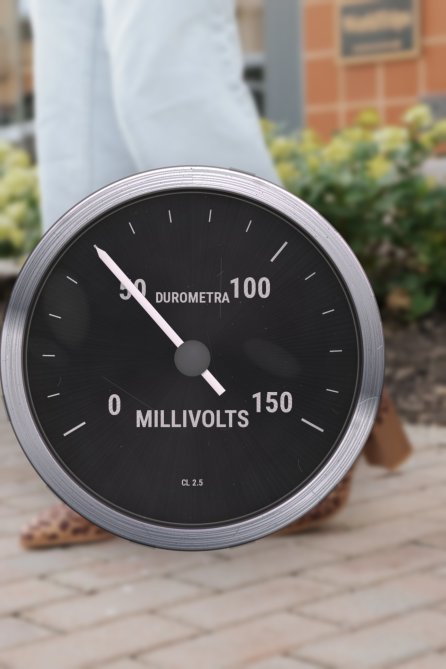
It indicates 50 mV
